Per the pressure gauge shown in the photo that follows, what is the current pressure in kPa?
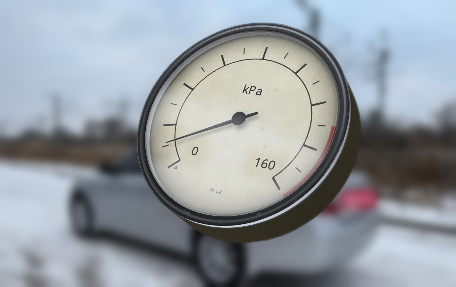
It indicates 10 kPa
